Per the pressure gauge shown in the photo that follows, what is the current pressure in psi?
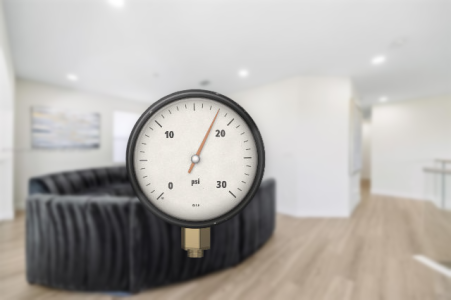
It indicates 18 psi
